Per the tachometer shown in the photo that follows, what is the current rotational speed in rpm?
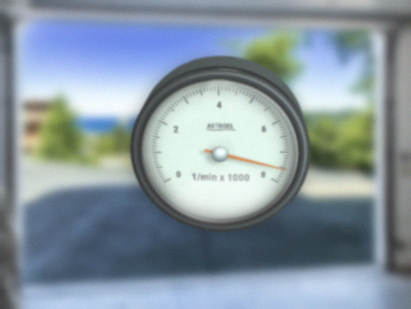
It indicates 7500 rpm
